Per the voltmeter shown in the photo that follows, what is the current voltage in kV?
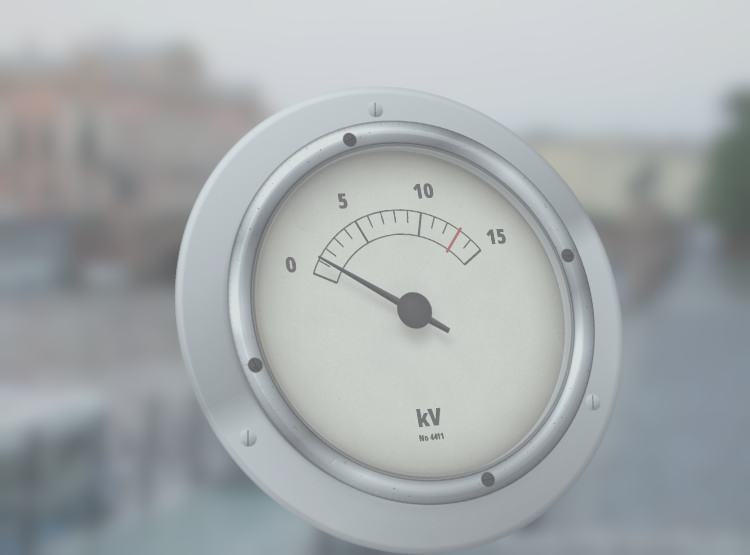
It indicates 1 kV
